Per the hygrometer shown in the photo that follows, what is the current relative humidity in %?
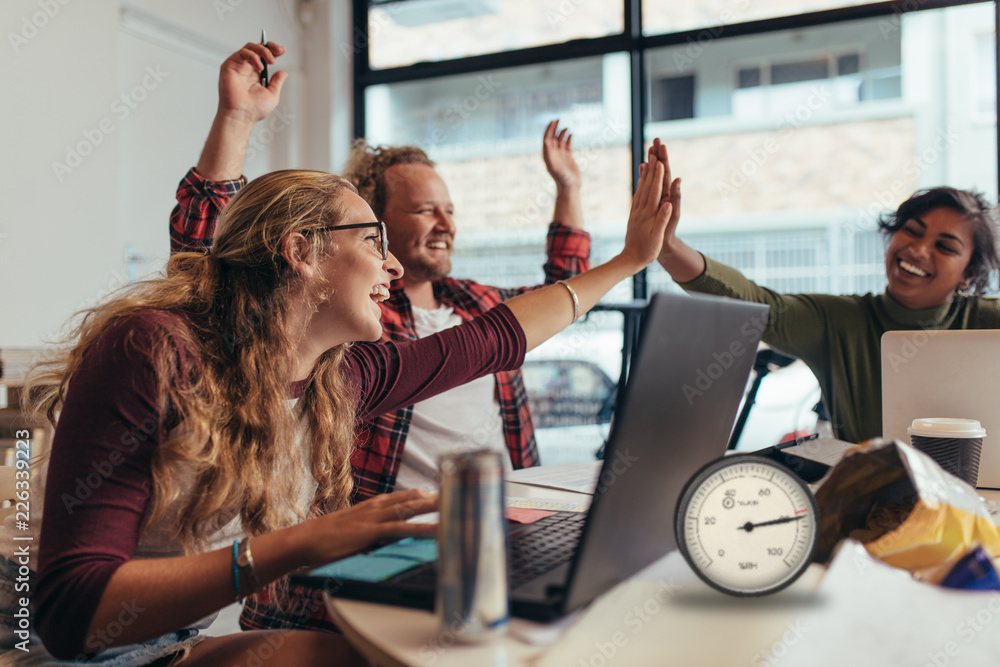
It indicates 80 %
